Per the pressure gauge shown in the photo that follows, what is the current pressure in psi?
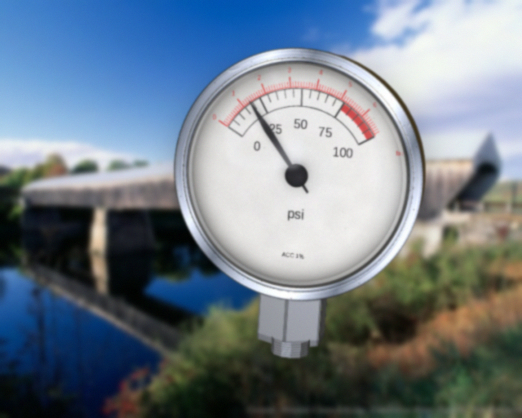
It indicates 20 psi
